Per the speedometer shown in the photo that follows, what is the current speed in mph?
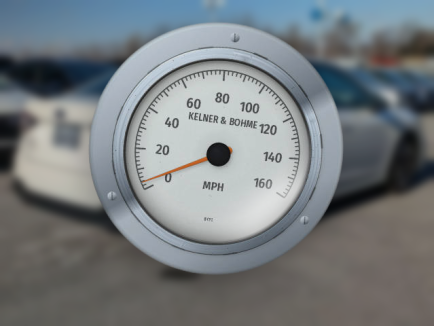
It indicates 4 mph
